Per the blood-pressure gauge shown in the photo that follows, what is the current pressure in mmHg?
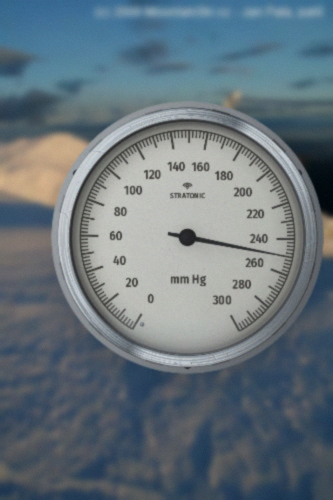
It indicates 250 mmHg
